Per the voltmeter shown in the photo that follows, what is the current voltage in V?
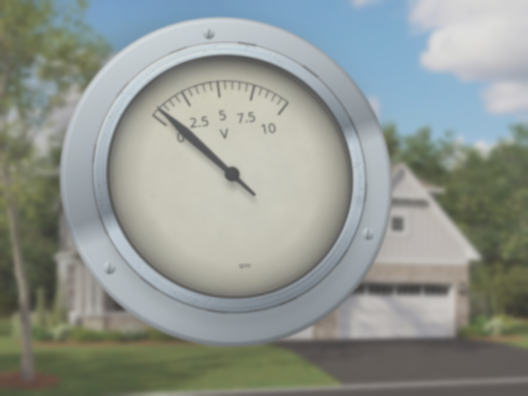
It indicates 0.5 V
